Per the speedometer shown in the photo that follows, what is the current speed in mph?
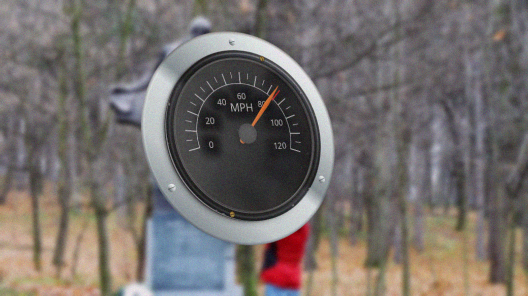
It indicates 82.5 mph
